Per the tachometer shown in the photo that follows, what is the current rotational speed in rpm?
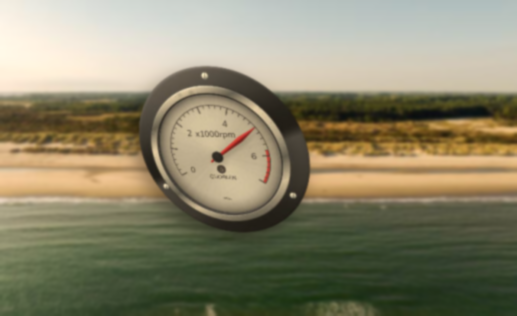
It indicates 5000 rpm
